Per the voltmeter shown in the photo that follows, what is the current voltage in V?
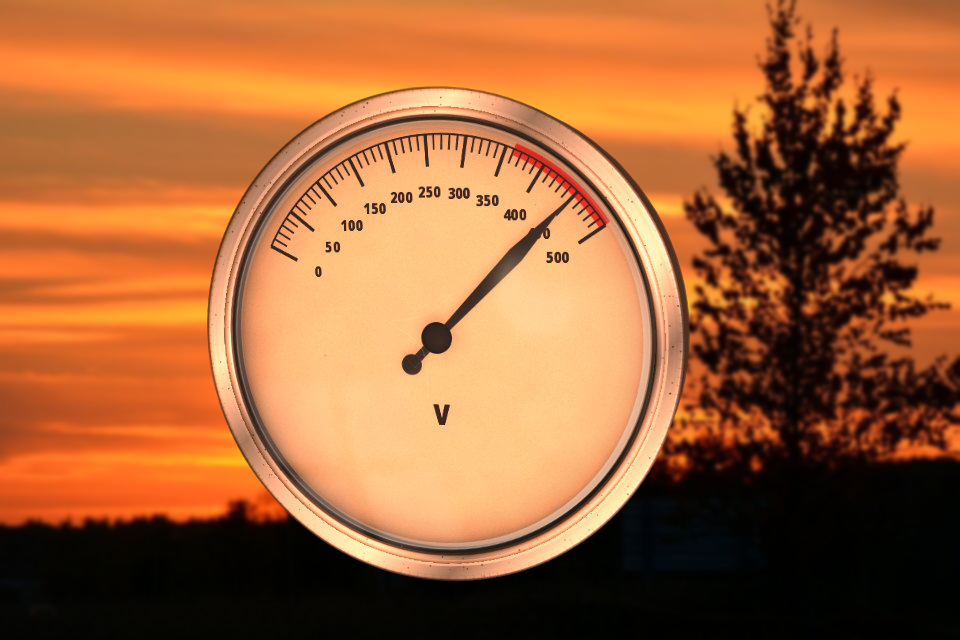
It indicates 450 V
